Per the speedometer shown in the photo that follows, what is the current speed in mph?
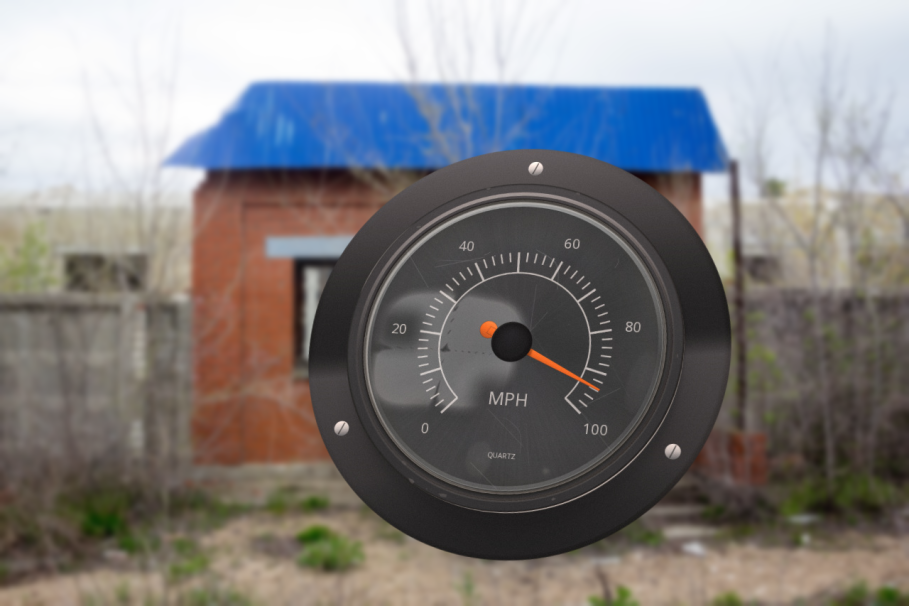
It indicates 94 mph
